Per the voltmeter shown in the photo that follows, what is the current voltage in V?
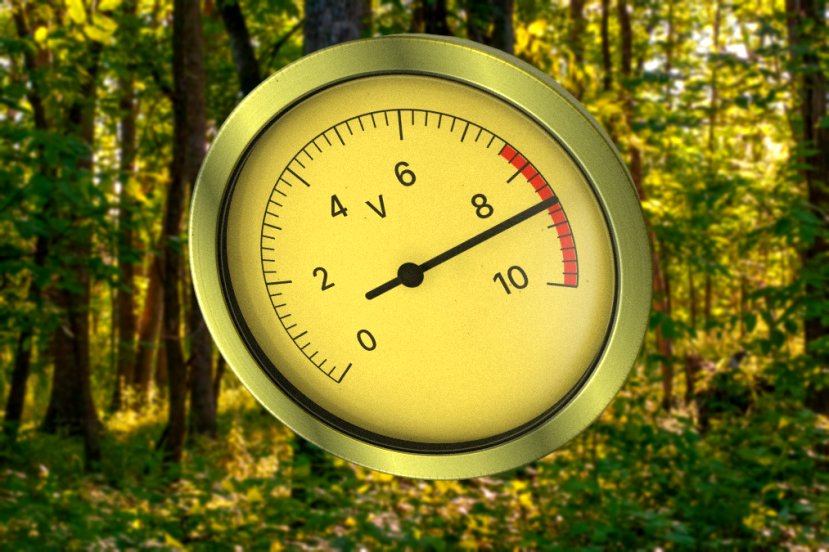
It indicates 8.6 V
